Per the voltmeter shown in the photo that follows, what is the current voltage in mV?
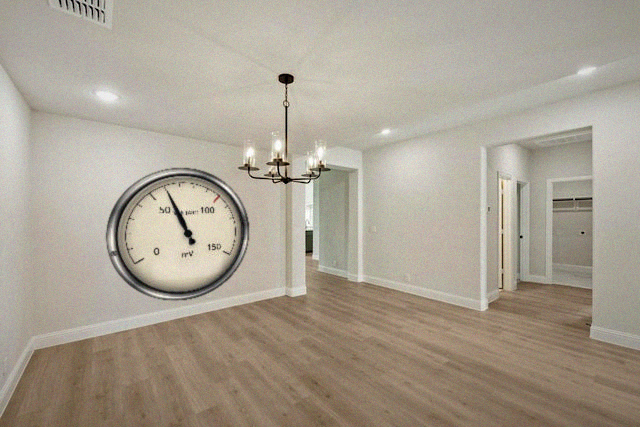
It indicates 60 mV
